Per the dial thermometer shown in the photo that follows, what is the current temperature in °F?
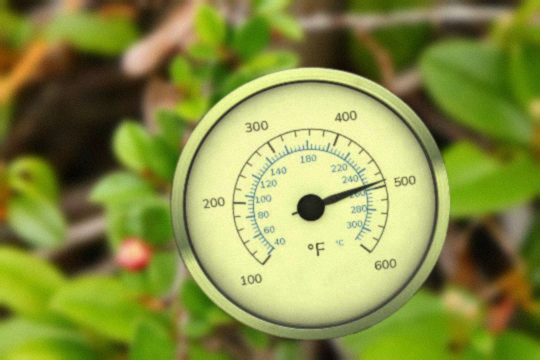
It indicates 490 °F
